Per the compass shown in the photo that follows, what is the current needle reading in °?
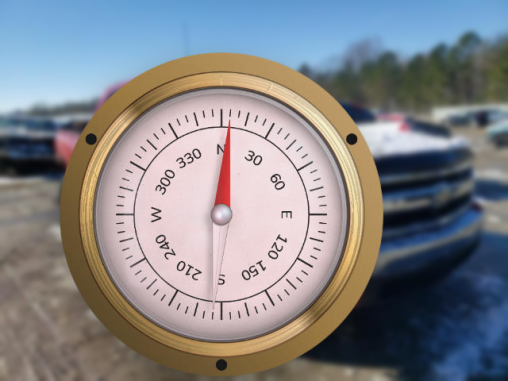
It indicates 5 °
